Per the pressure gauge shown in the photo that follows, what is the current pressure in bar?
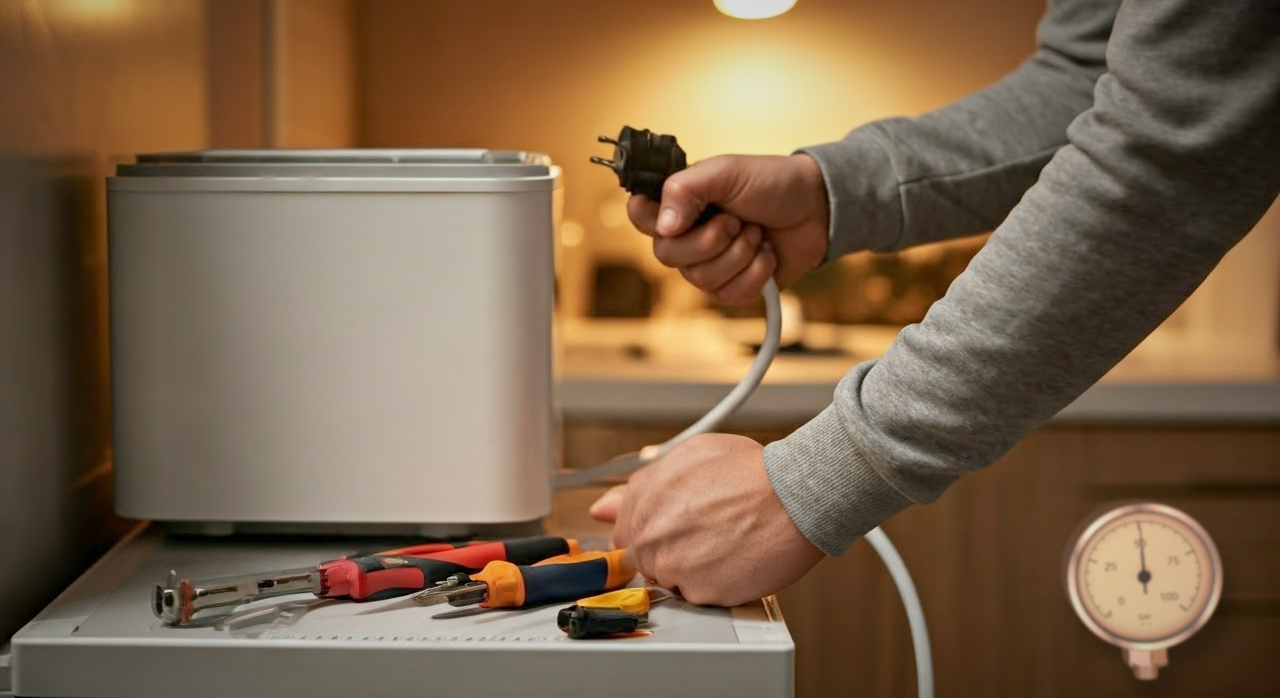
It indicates 50 bar
